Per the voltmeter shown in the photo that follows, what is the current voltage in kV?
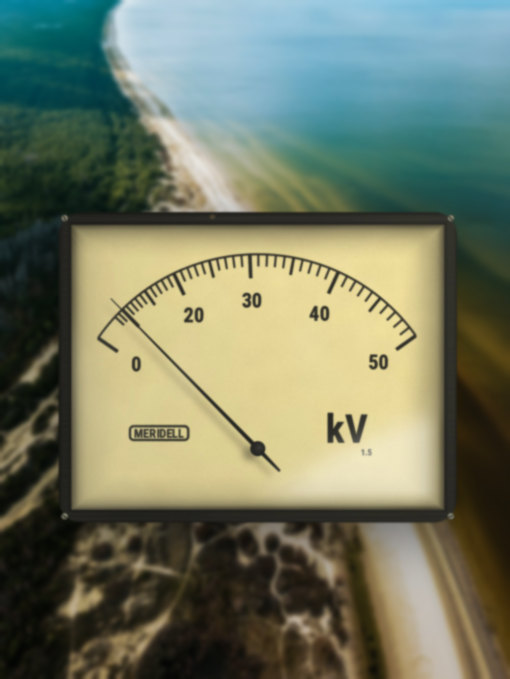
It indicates 10 kV
